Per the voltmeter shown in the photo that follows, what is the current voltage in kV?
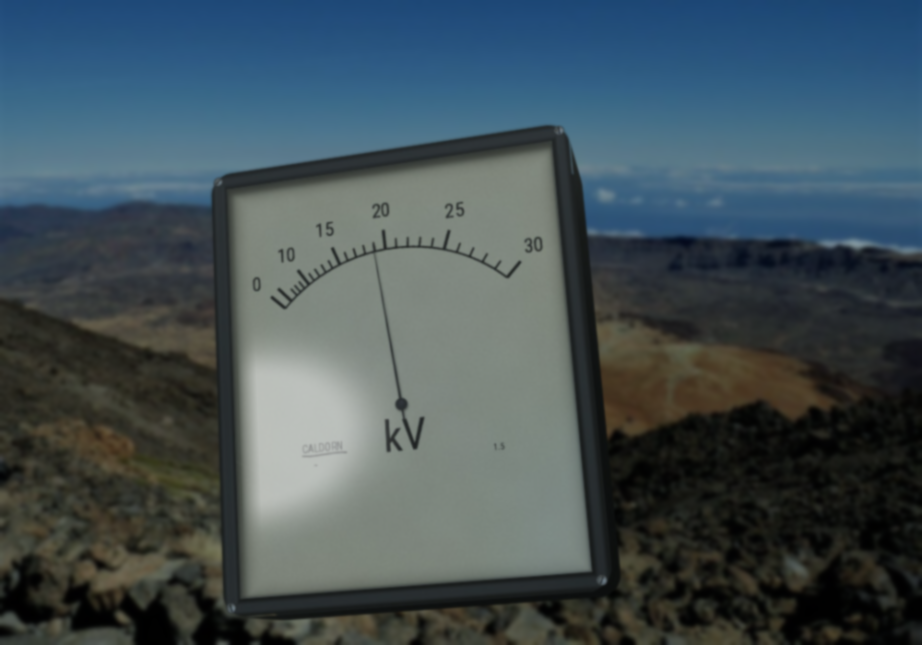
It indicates 19 kV
